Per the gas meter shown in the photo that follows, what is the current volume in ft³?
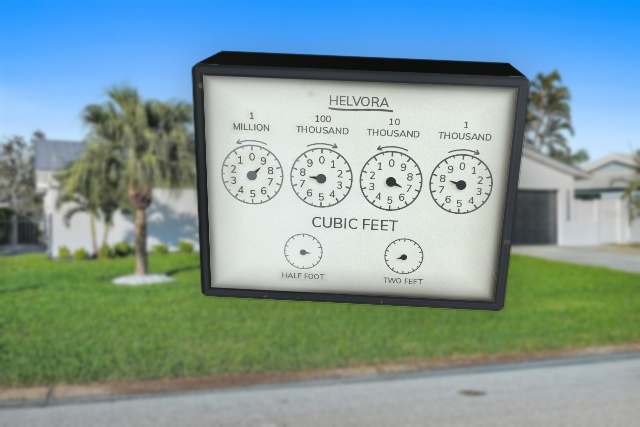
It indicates 876800 ft³
